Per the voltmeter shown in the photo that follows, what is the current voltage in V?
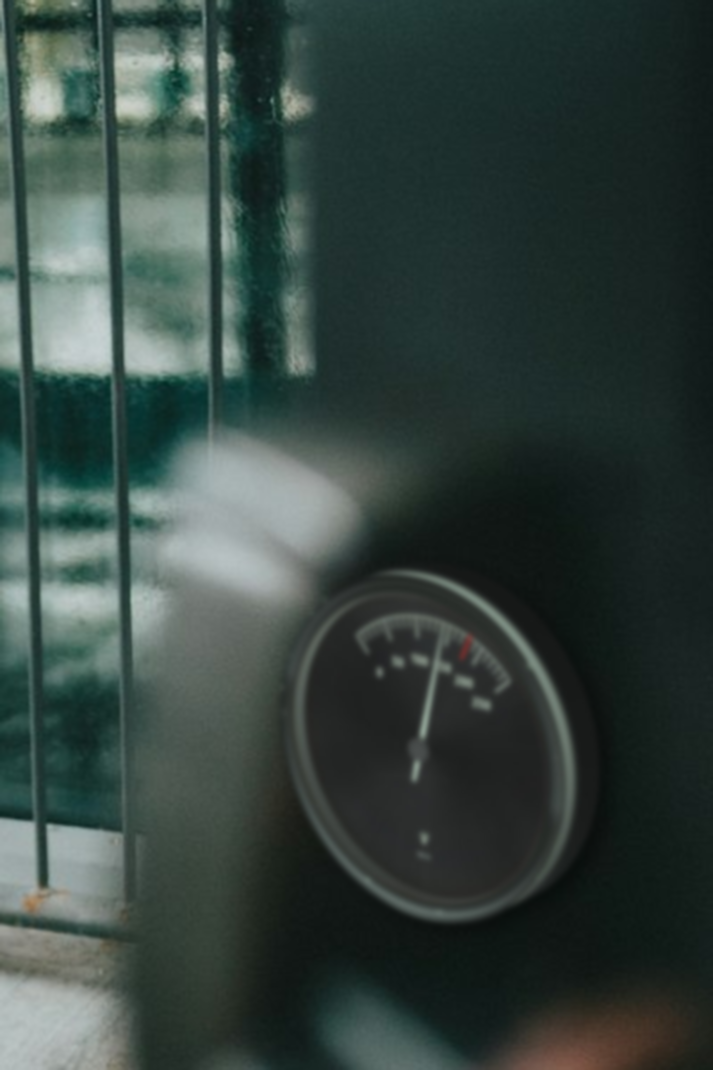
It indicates 150 V
